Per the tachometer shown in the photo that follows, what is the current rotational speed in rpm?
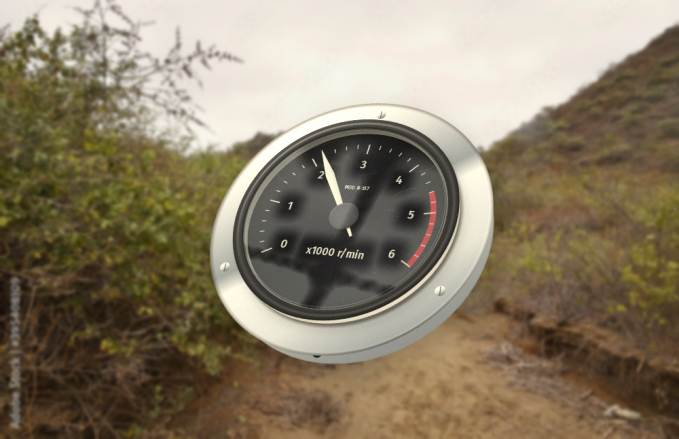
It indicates 2200 rpm
